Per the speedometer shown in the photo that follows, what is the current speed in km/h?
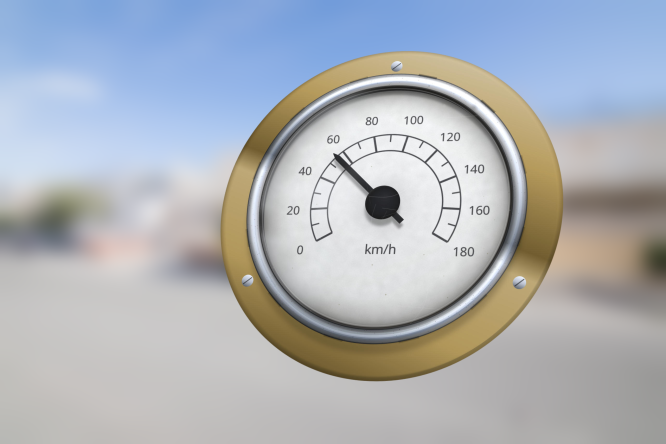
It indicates 55 km/h
